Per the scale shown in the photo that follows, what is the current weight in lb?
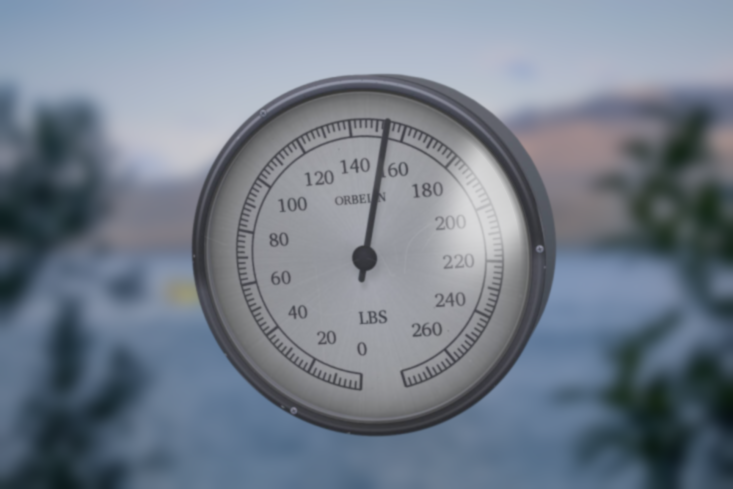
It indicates 154 lb
